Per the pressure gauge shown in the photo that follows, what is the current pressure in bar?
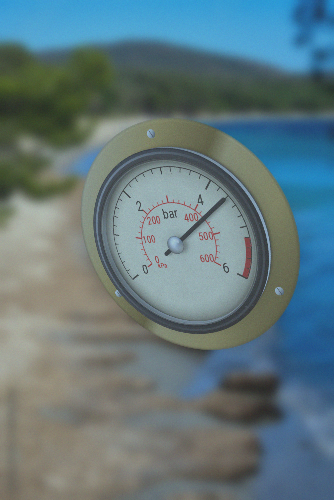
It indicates 4.4 bar
